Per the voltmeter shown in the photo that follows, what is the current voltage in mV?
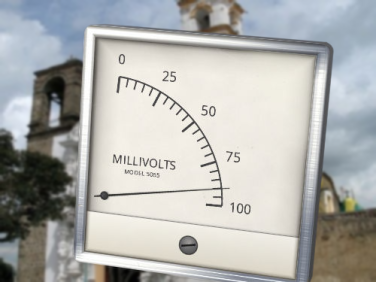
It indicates 90 mV
